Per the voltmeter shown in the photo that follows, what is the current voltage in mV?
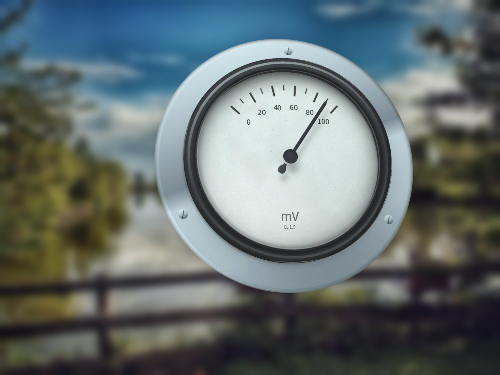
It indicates 90 mV
